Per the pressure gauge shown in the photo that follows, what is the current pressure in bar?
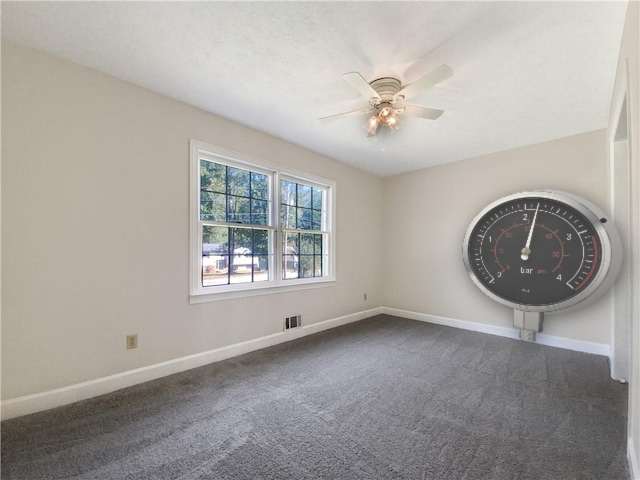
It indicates 2.2 bar
